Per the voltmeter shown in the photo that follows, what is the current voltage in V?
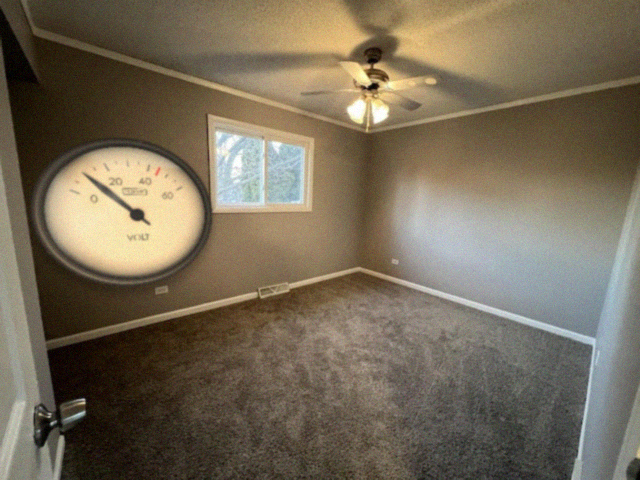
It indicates 10 V
